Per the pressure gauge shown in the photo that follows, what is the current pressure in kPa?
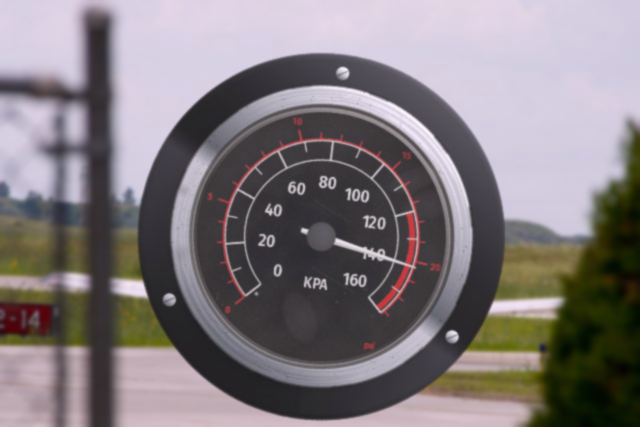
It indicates 140 kPa
